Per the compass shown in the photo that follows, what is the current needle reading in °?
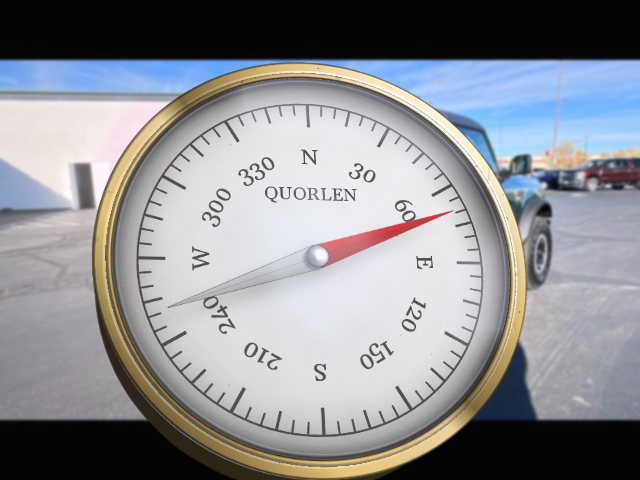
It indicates 70 °
